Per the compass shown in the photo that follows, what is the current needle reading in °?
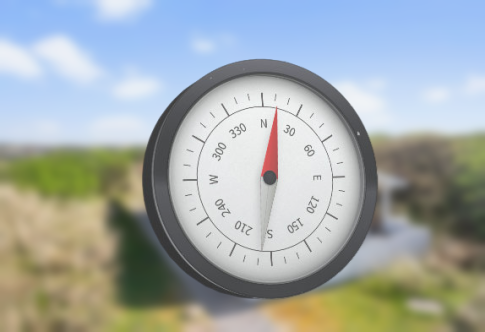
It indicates 10 °
